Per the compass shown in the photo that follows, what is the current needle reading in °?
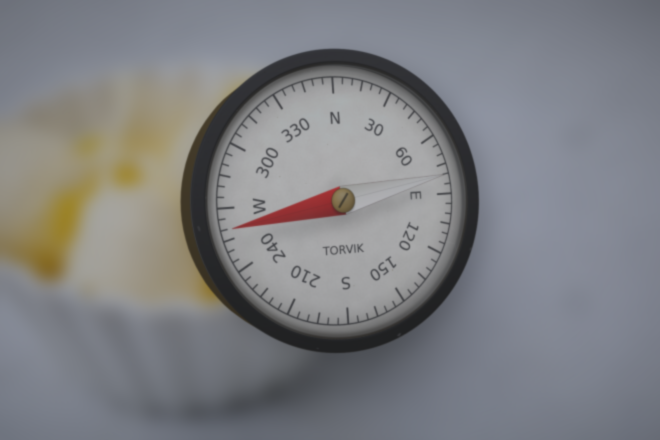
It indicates 260 °
